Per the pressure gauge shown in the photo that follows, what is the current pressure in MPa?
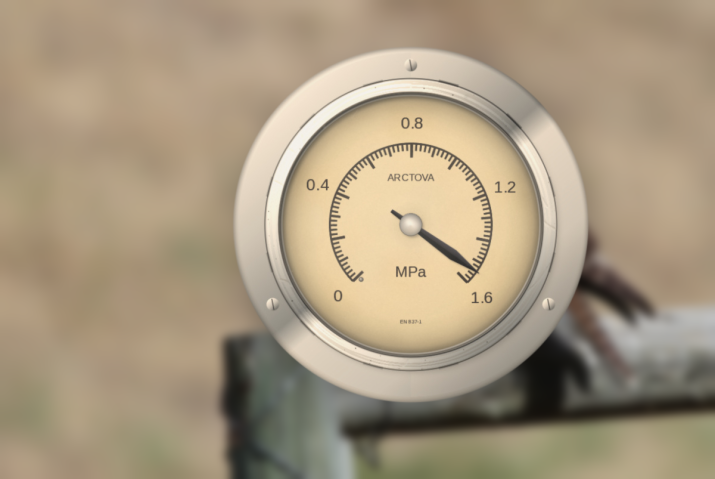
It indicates 1.54 MPa
